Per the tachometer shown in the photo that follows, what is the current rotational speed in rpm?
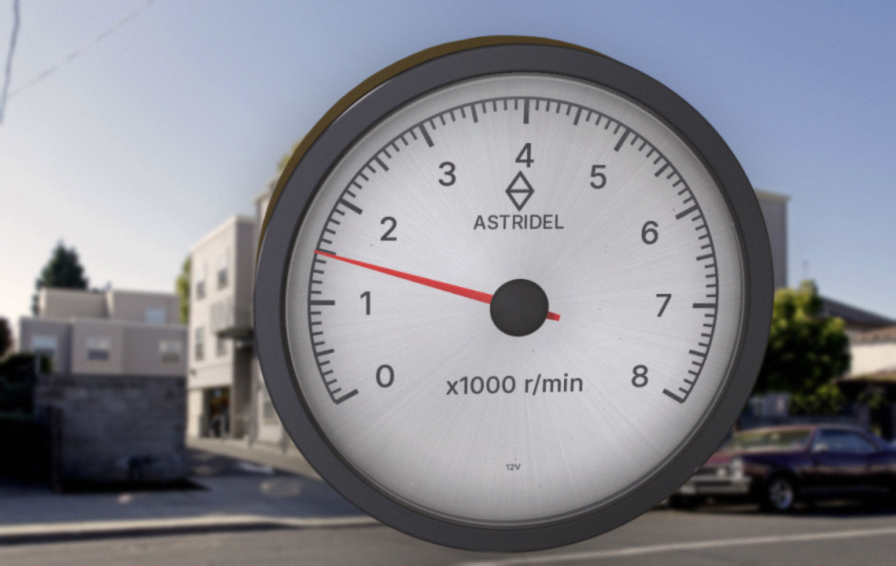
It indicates 1500 rpm
